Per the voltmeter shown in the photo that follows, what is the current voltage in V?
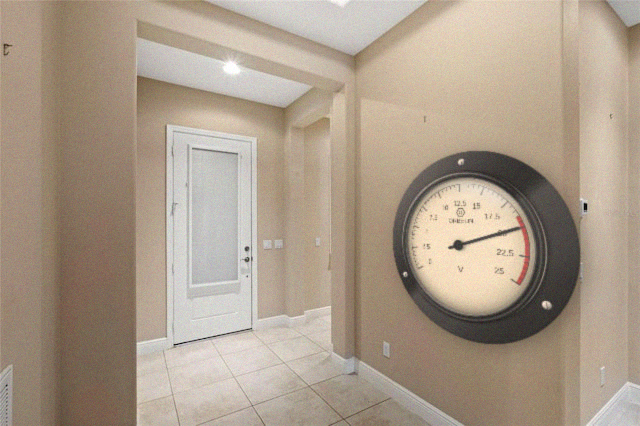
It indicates 20 V
